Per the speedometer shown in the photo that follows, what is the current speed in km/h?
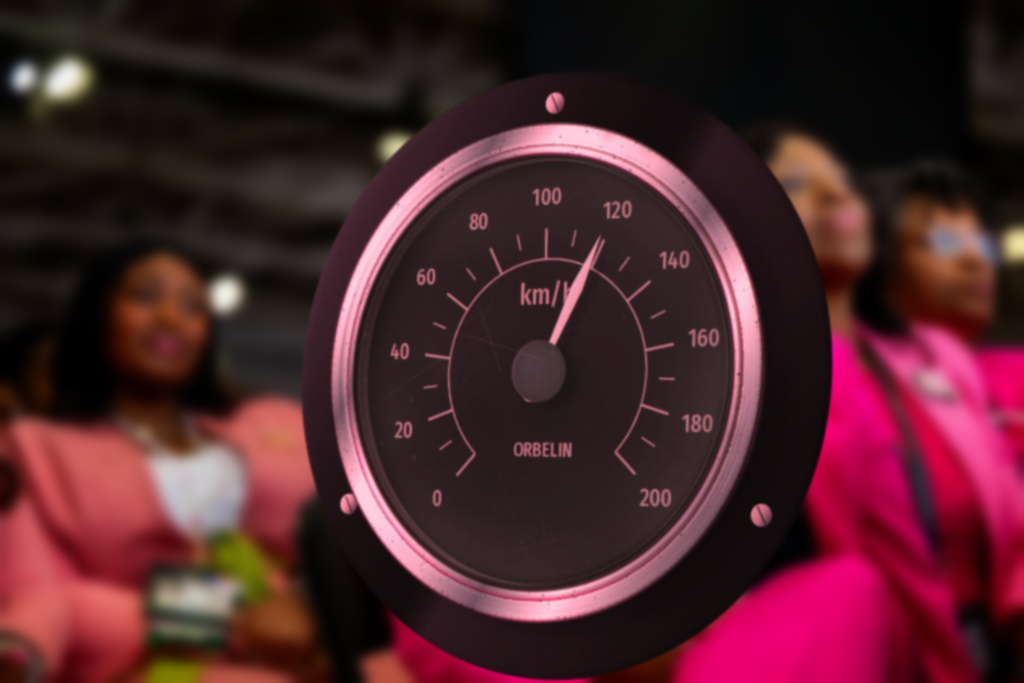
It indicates 120 km/h
